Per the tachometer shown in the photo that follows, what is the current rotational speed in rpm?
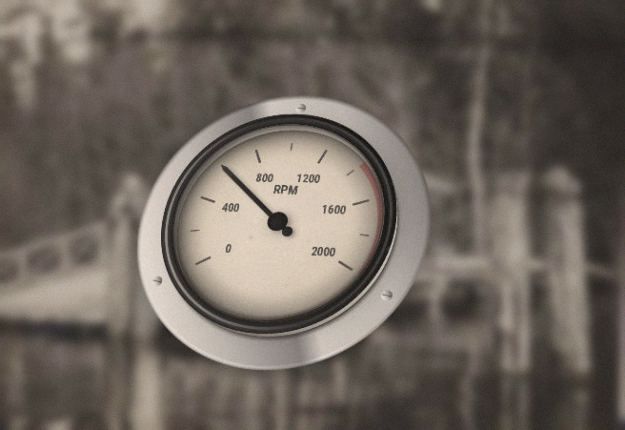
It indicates 600 rpm
